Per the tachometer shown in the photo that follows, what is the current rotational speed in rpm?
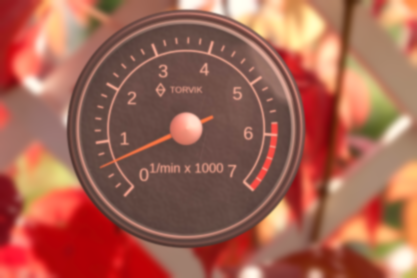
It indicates 600 rpm
